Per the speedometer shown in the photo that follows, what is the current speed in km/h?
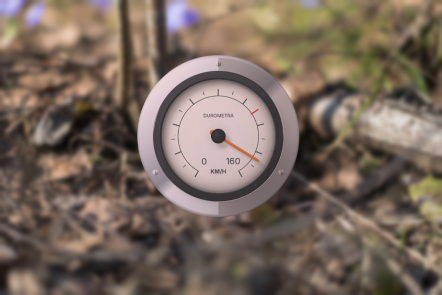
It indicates 145 km/h
